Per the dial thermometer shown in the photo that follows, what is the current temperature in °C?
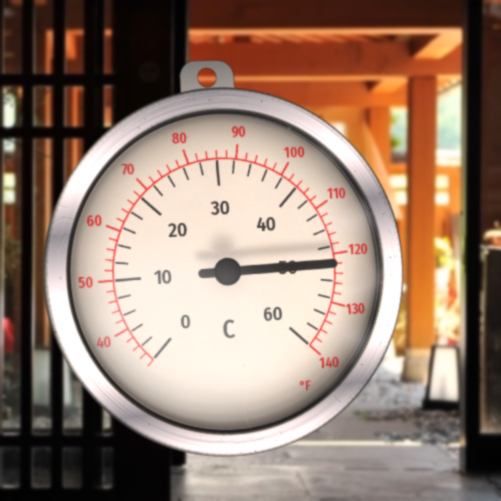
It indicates 50 °C
